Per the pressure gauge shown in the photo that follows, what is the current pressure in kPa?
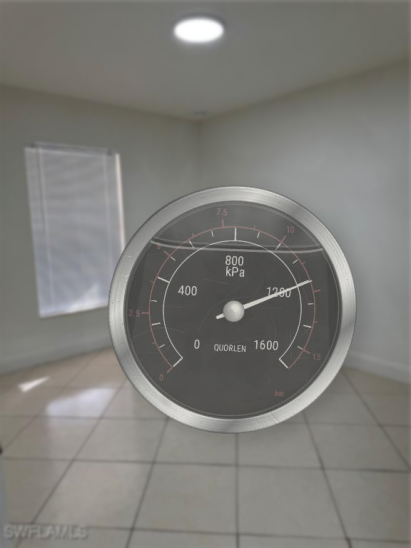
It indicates 1200 kPa
